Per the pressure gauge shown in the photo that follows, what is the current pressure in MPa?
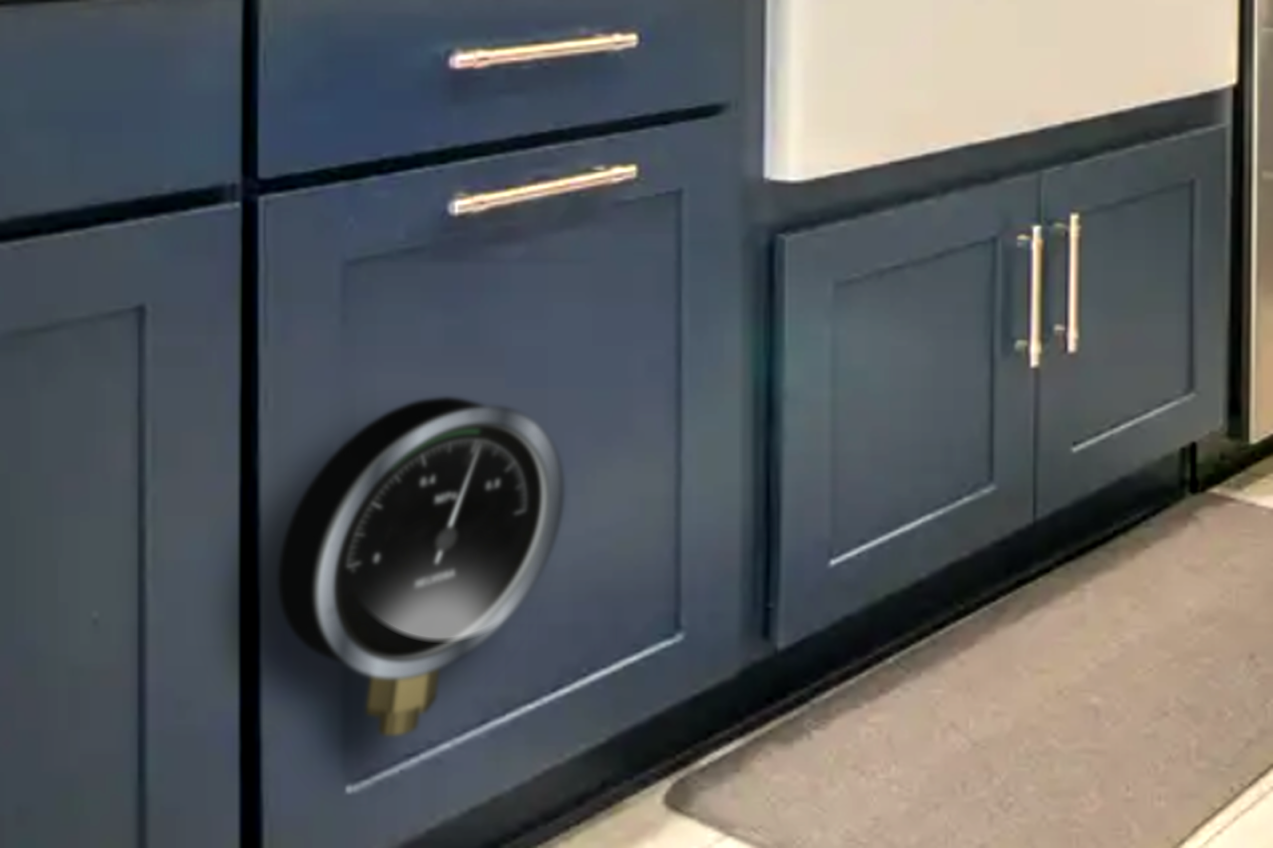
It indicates 0.6 MPa
